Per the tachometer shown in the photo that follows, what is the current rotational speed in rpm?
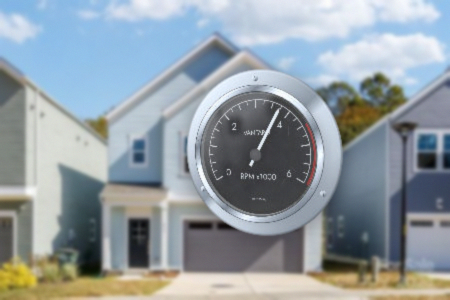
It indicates 3750 rpm
